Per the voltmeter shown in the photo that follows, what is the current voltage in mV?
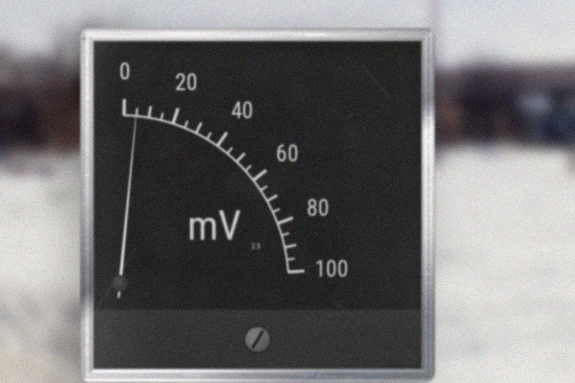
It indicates 5 mV
